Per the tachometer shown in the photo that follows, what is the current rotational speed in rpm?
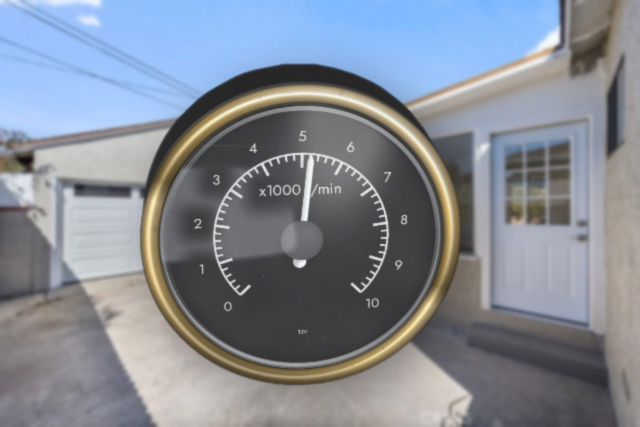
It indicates 5200 rpm
